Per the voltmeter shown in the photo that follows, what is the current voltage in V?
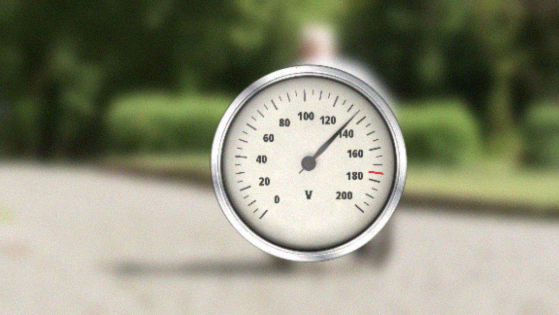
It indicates 135 V
